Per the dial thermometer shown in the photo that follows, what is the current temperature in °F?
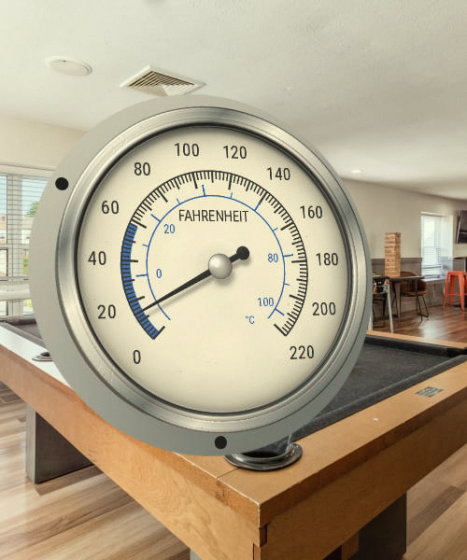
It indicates 14 °F
